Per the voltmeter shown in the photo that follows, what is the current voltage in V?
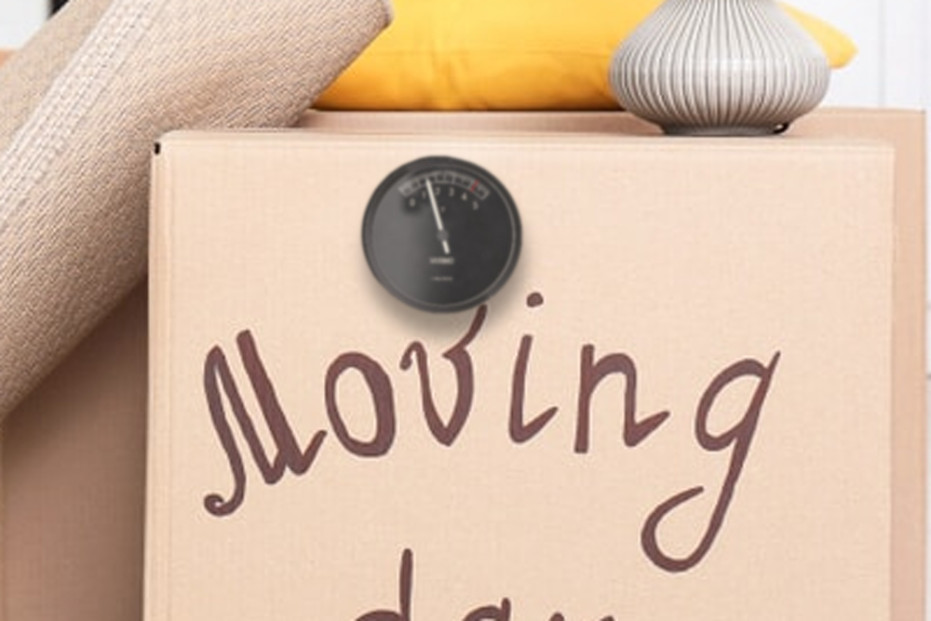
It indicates 1.5 V
